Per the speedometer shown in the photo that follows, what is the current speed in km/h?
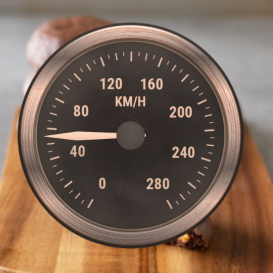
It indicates 55 km/h
